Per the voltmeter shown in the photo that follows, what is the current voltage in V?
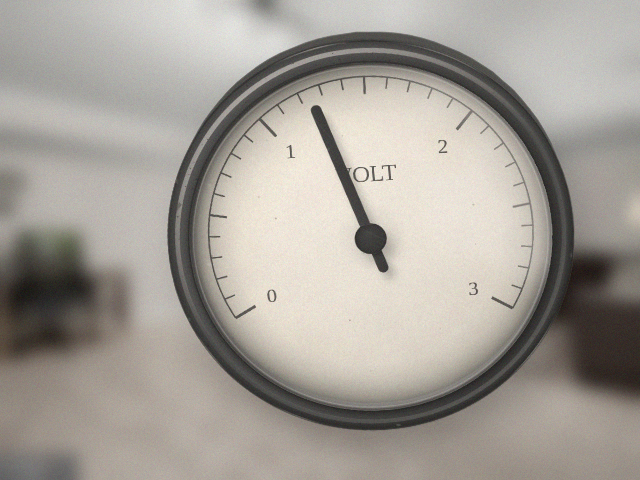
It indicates 1.25 V
